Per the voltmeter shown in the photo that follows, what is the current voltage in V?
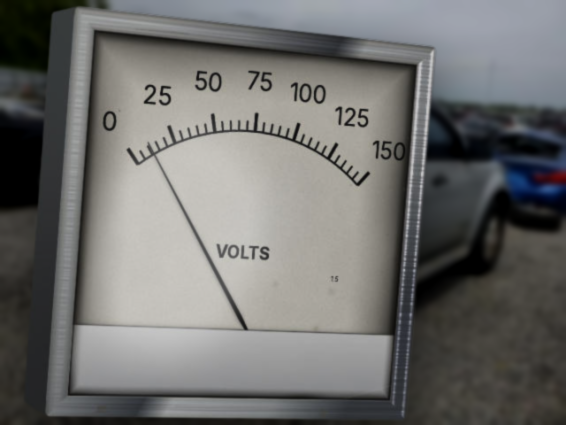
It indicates 10 V
